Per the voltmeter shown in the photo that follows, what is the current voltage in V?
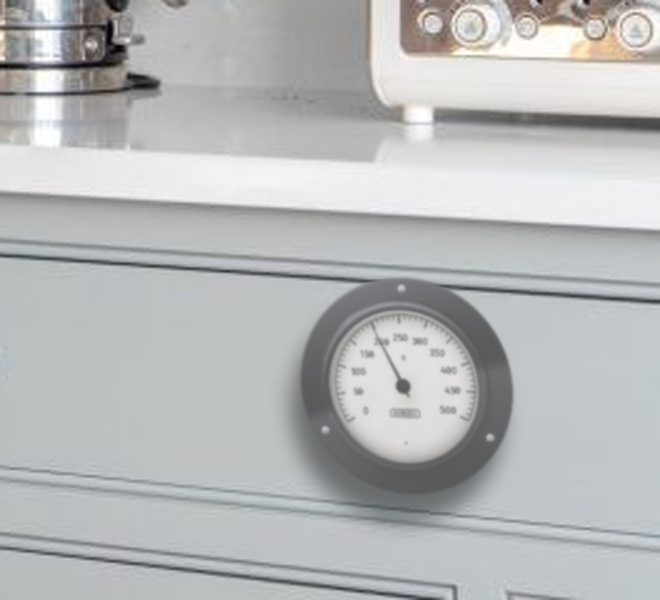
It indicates 200 V
